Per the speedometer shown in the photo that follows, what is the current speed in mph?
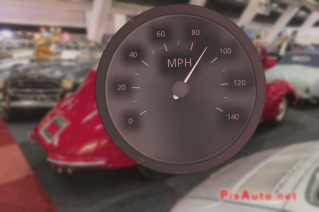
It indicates 90 mph
